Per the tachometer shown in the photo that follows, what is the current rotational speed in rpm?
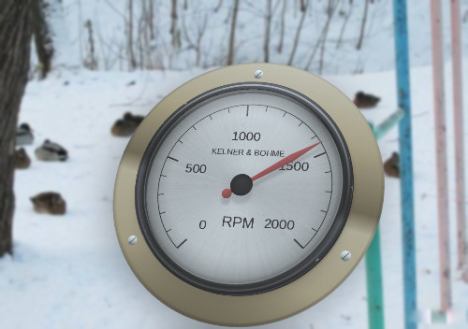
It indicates 1450 rpm
